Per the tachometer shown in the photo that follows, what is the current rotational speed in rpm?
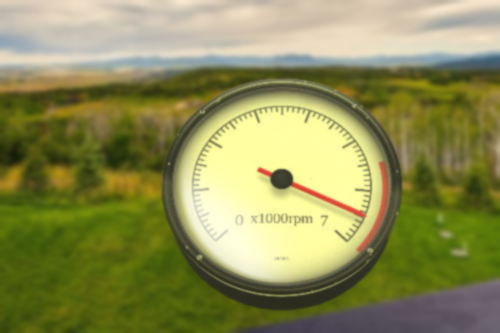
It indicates 6500 rpm
